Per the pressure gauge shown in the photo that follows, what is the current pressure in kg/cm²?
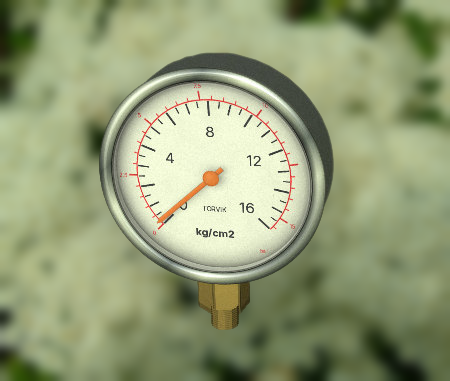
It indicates 0.25 kg/cm²
